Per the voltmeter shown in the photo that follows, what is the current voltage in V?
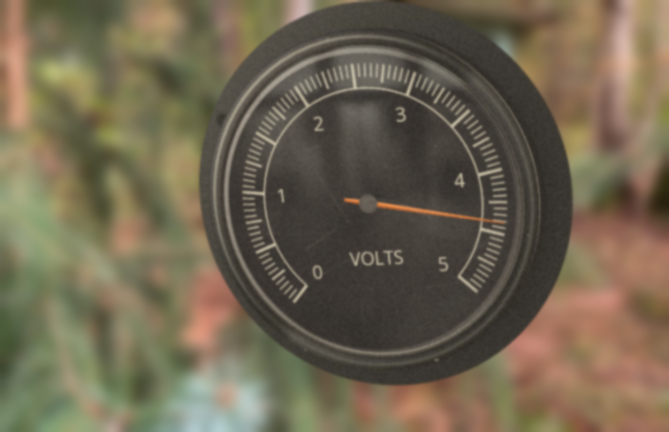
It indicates 4.4 V
